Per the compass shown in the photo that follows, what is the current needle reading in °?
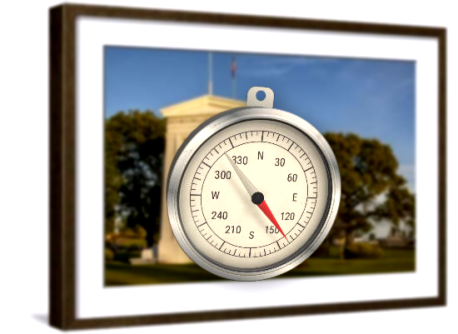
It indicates 140 °
